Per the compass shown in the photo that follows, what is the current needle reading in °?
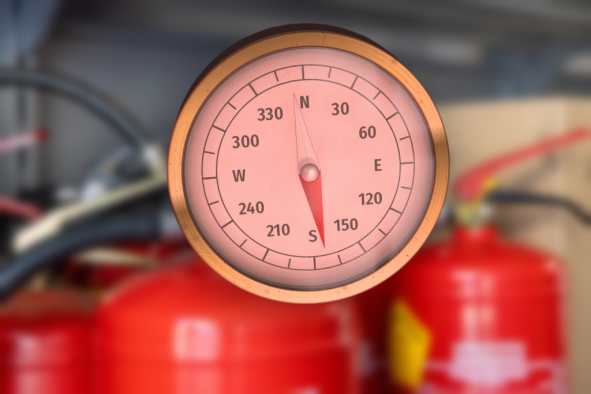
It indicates 172.5 °
